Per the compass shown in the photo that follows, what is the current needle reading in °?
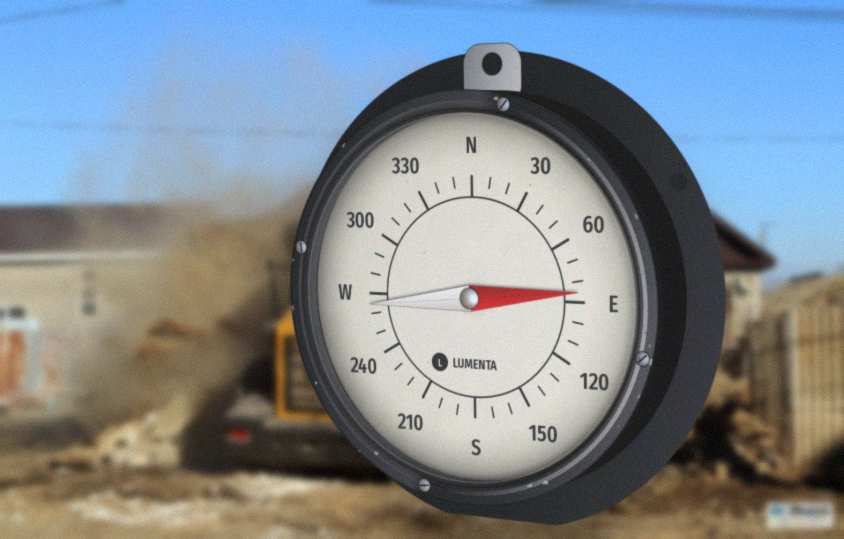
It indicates 85 °
